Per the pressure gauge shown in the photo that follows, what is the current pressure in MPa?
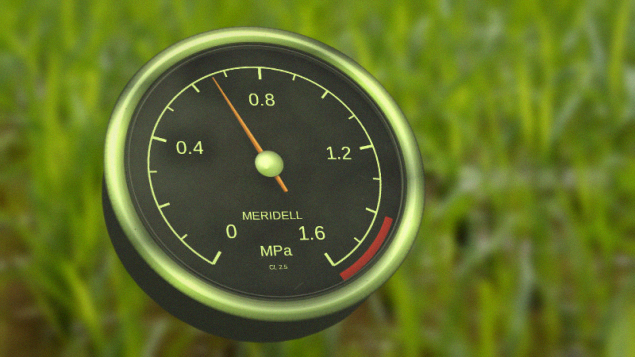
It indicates 0.65 MPa
